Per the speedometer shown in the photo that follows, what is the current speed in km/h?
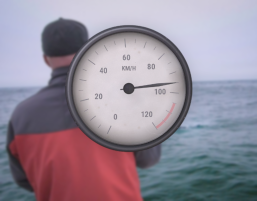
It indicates 95 km/h
